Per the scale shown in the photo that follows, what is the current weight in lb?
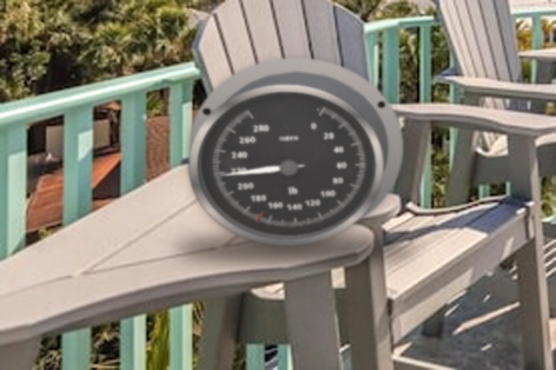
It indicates 220 lb
